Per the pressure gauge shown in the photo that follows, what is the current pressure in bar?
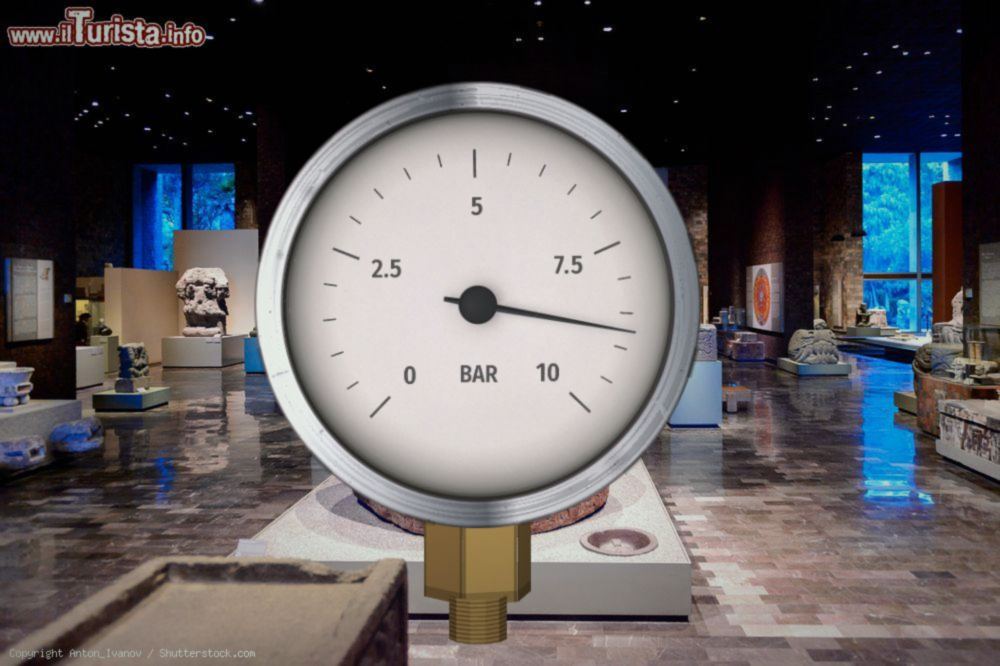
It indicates 8.75 bar
